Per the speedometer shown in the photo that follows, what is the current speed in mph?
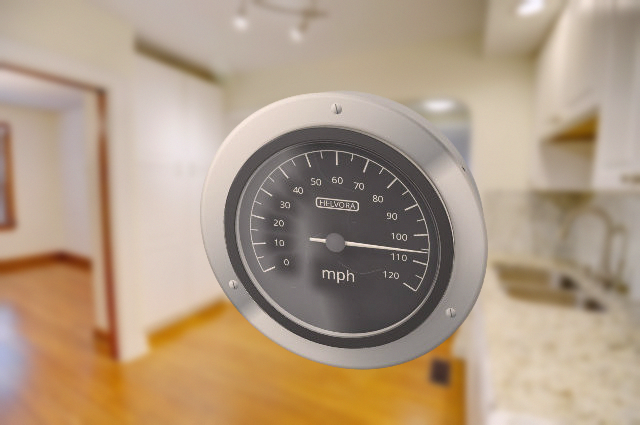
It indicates 105 mph
